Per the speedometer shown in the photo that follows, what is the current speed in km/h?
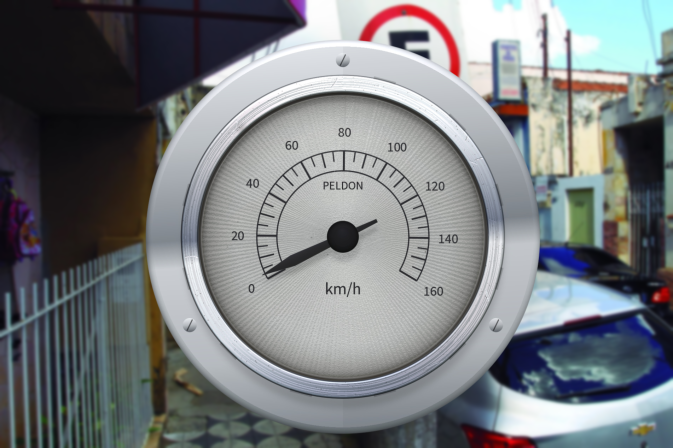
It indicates 2.5 km/h
